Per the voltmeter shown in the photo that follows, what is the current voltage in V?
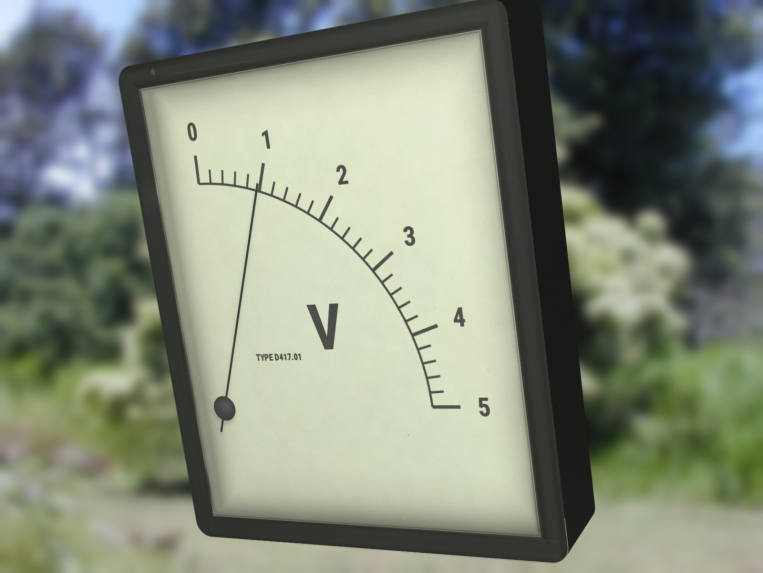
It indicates 1 V
